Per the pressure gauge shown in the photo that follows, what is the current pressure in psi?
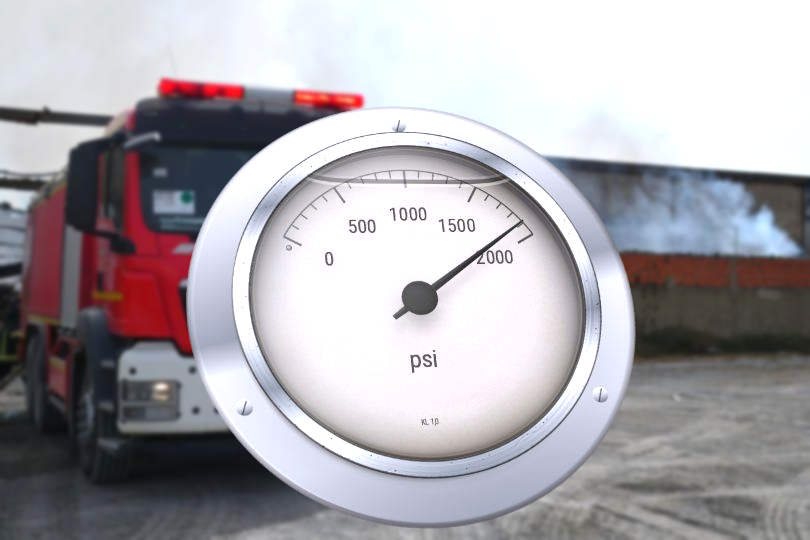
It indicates 1900 psi
